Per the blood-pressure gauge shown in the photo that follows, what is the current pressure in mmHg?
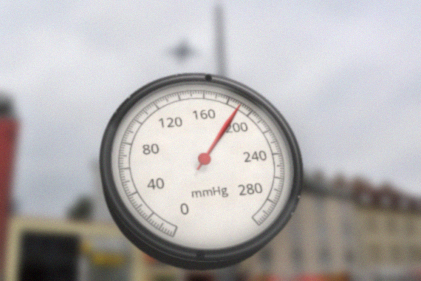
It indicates 190 mmHg
